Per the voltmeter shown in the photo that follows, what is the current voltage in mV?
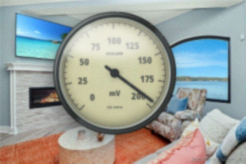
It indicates 195 mV
